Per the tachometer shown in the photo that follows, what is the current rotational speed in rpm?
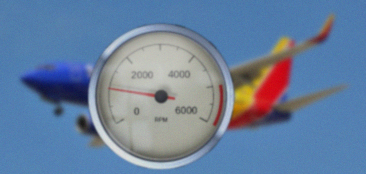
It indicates 1000 rpm
